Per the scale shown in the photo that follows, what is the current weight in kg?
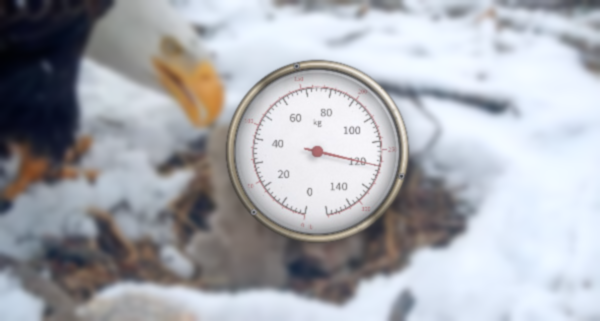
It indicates 120 kg
